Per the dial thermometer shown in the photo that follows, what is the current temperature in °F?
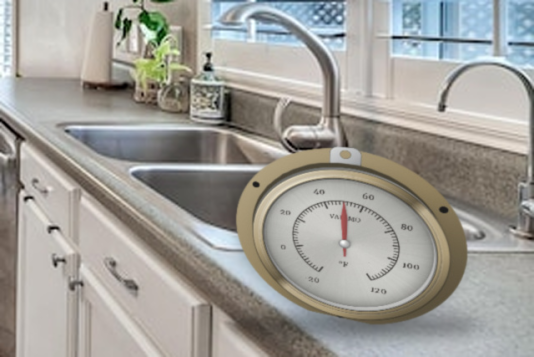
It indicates 50 °F
